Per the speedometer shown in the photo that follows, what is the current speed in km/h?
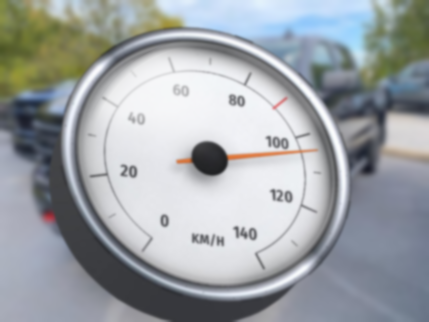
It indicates 105 km/h
